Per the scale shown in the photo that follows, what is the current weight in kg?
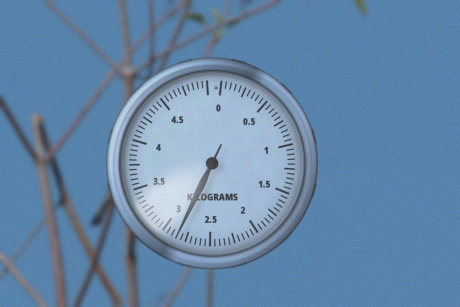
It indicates 2.85 kg
